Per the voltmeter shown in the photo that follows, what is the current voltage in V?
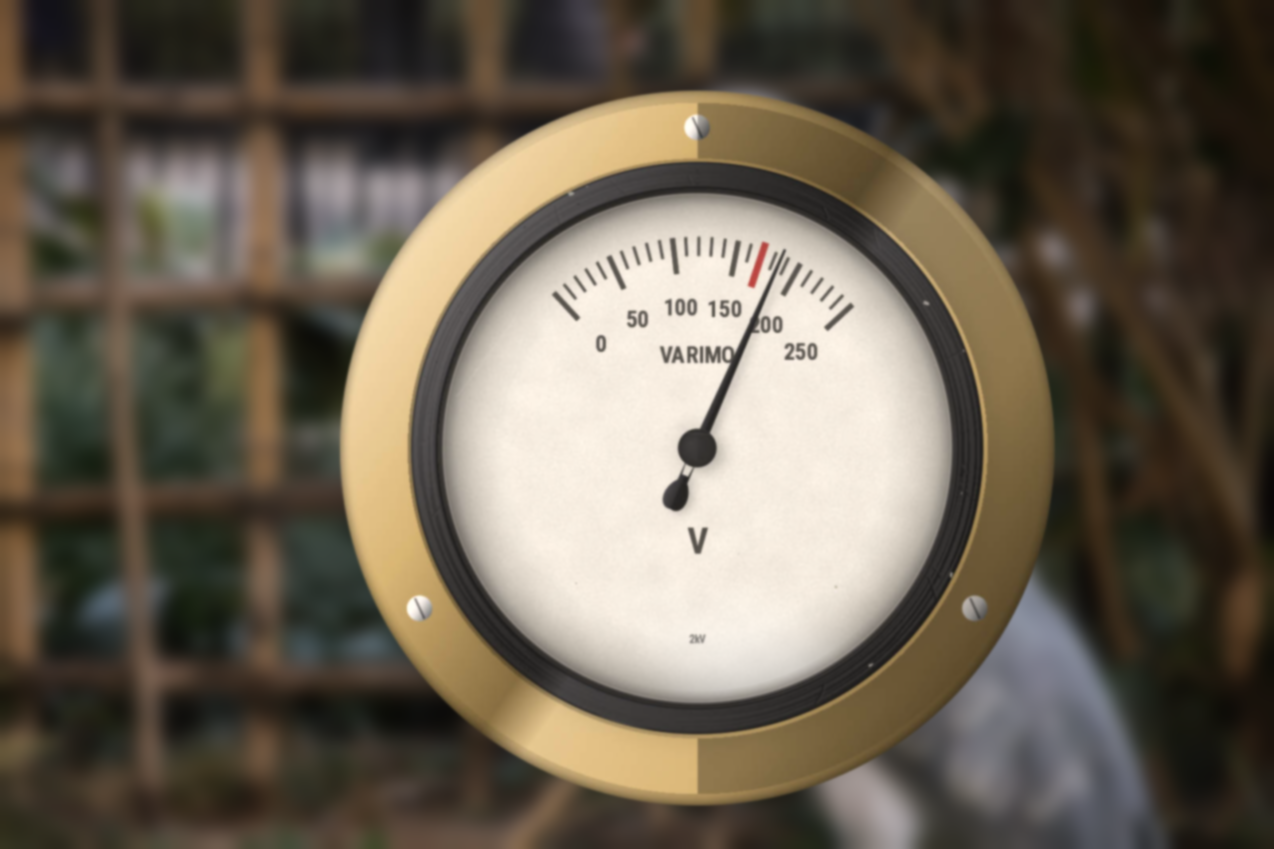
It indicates 185 V
